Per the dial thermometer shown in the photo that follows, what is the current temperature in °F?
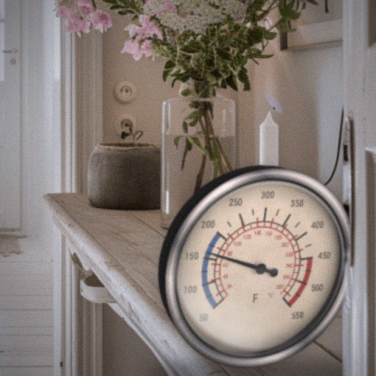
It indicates 162.5 °F
